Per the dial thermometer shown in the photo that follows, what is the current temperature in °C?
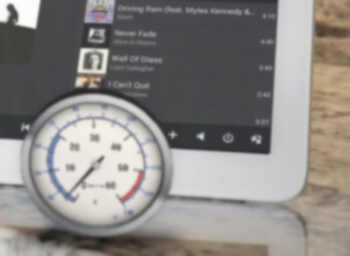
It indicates 2.5 °C
